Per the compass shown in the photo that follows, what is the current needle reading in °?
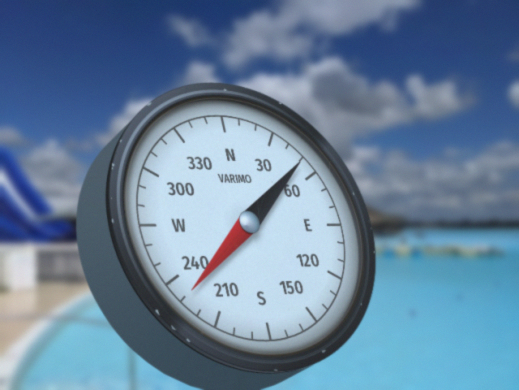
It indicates 230 °
